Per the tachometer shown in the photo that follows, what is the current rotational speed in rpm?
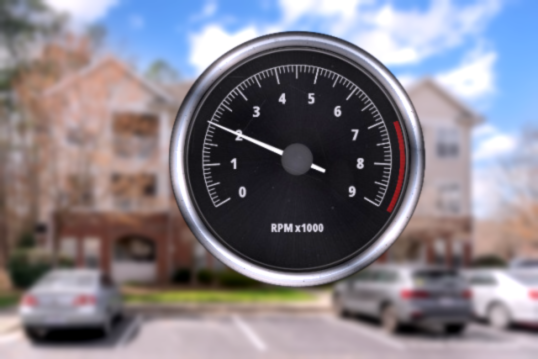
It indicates 2000 rpm
